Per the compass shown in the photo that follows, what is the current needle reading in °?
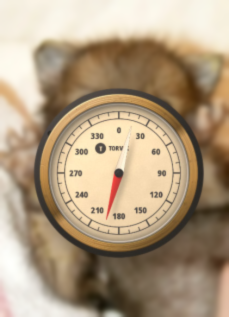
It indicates 195 °
